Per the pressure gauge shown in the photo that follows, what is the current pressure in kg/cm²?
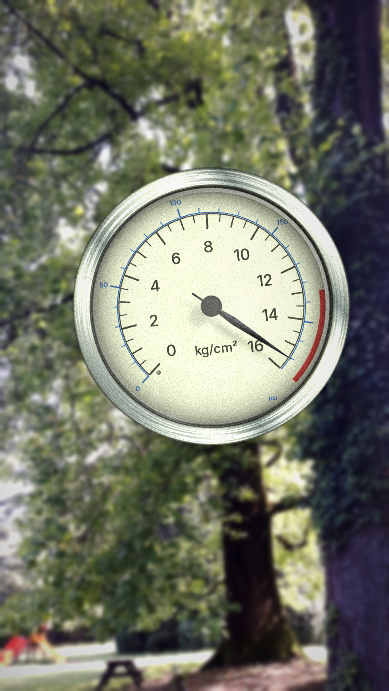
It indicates 15.5 kg/cm²
